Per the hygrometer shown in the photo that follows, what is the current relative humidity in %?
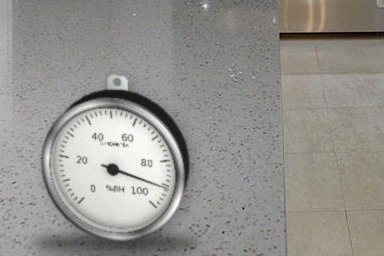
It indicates 90 %
